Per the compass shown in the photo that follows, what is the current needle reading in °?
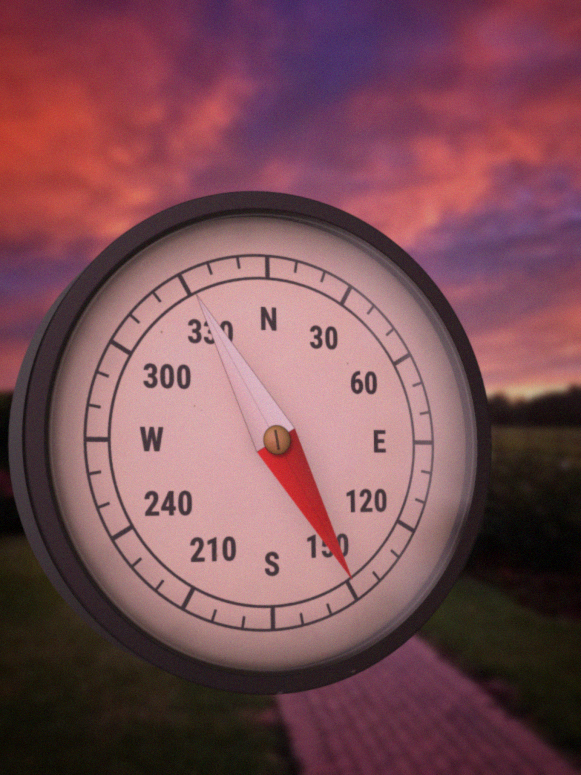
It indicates 150 °
